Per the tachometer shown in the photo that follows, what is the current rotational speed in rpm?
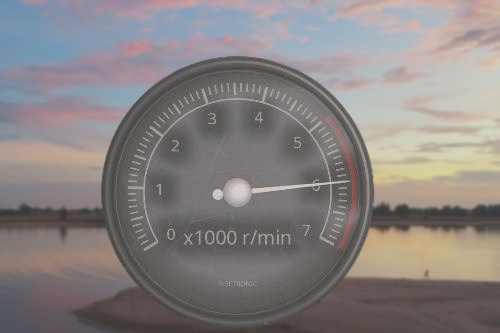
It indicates 6000 rpm
